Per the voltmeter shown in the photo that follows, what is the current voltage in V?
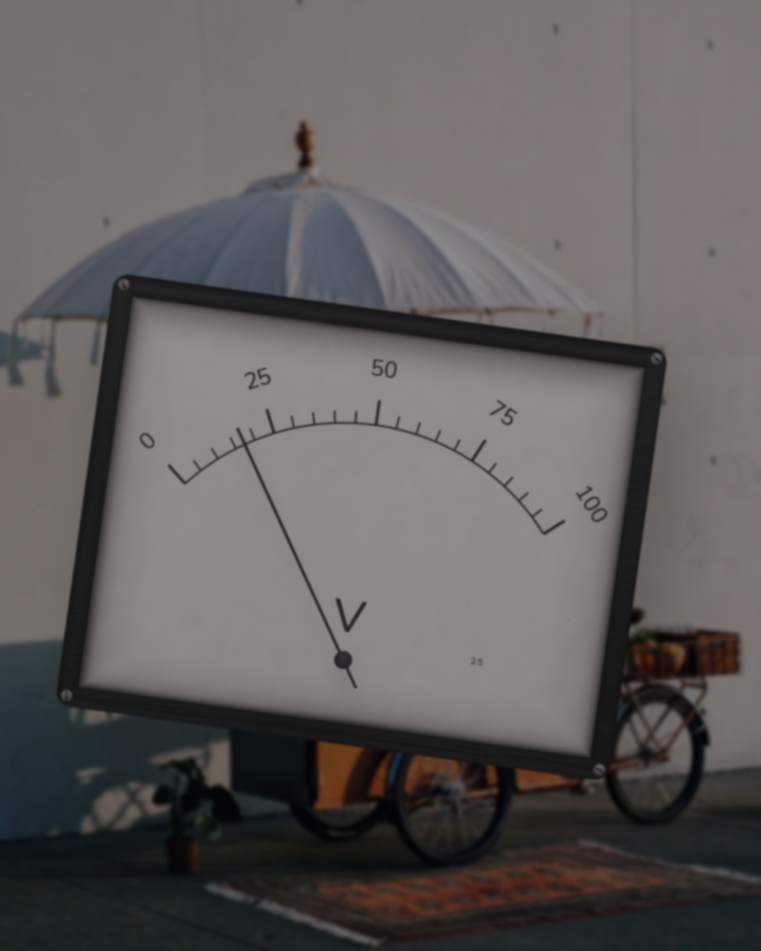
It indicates 17.5 V
